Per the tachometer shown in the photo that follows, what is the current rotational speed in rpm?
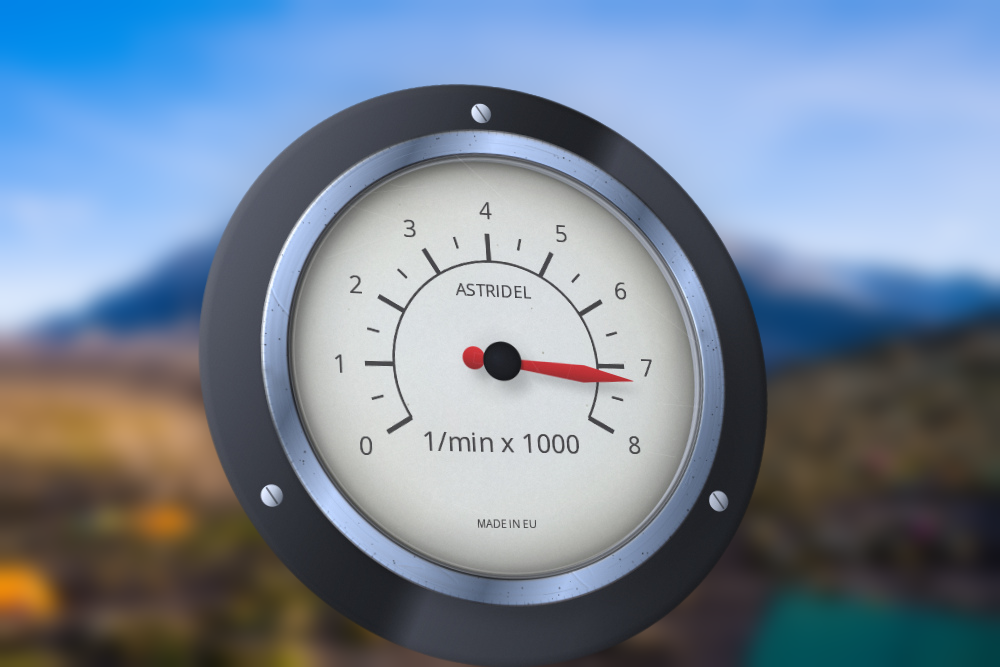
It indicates 7250 rpm
